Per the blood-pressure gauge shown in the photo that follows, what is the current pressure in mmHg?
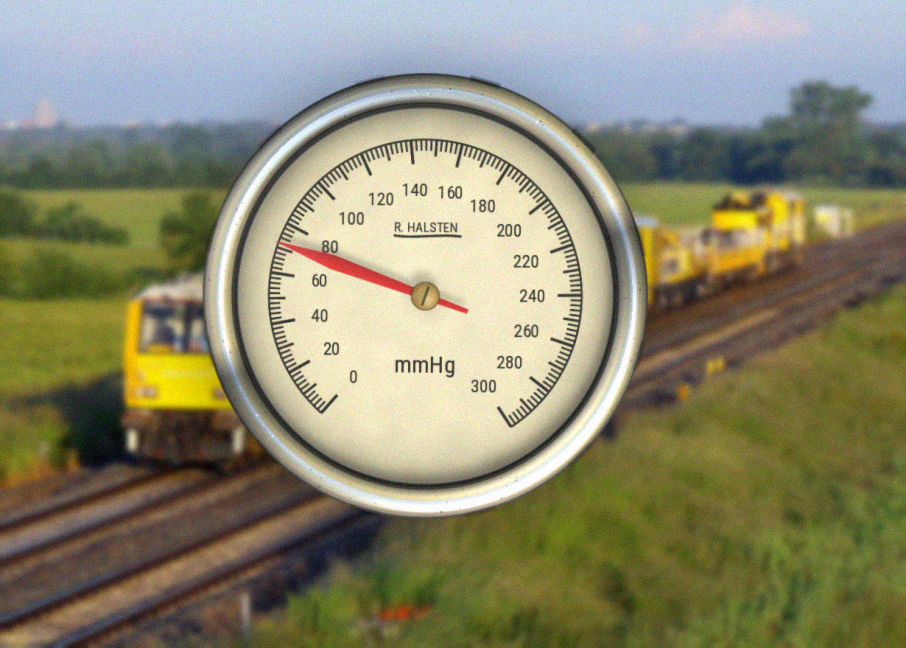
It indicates 72 mmHg
